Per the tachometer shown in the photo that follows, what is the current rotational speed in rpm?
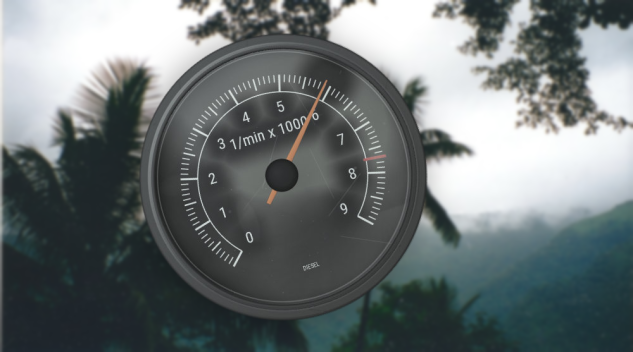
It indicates 5900 rpm
